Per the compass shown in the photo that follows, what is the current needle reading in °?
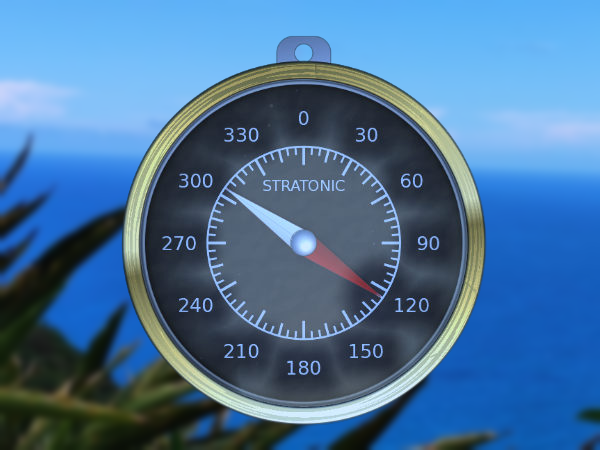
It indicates 125 °
